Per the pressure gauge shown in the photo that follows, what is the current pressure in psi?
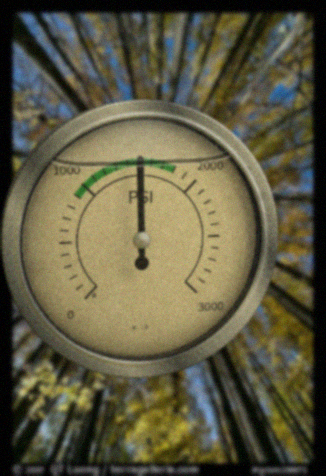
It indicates 1500 psi
